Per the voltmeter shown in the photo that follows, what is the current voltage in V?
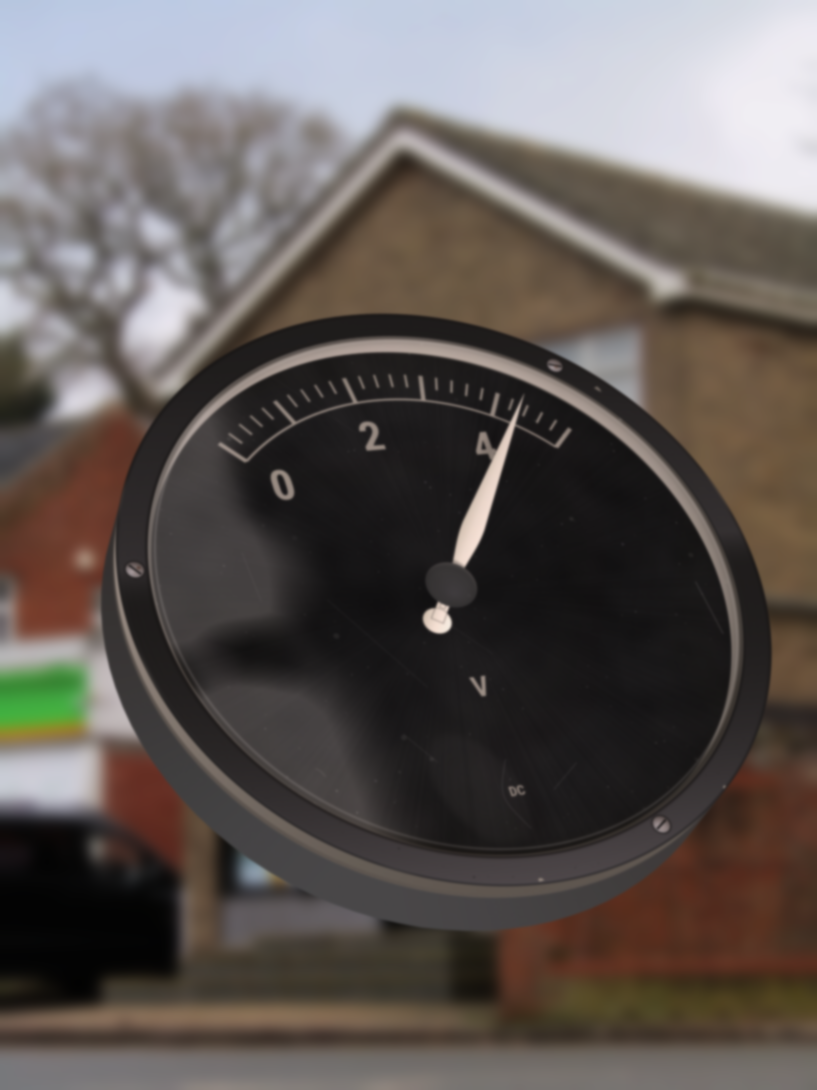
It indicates 4.3 V
